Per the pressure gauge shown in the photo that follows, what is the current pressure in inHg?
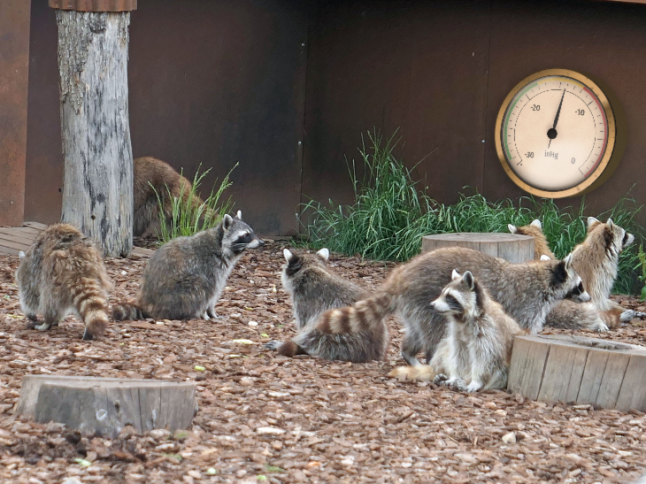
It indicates -14 inHg
